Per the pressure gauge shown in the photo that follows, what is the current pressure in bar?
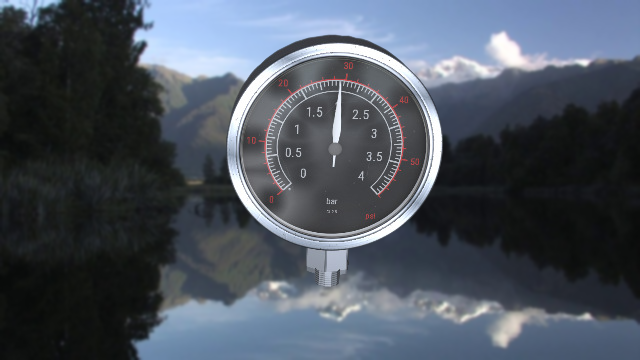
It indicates 2 bar
